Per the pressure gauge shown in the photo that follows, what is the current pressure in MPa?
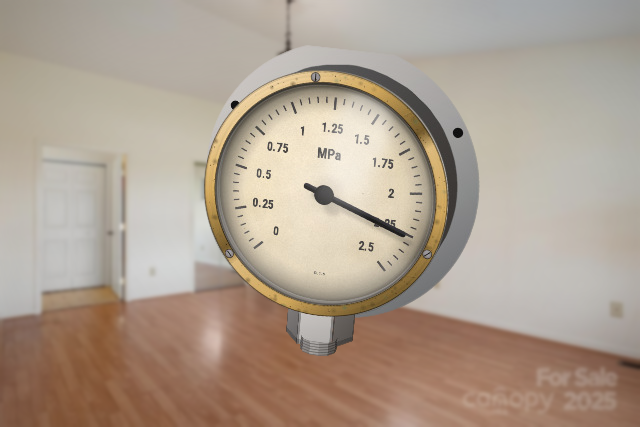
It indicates 2.25 MPa
